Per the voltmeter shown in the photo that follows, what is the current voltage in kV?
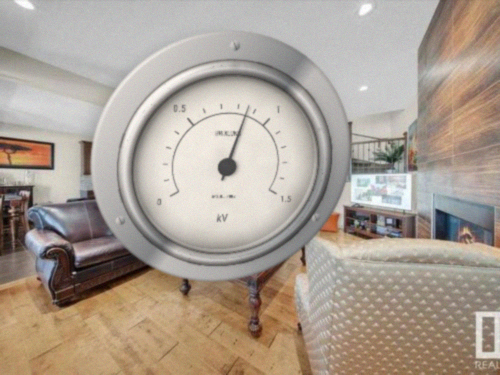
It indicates 0.85 kV
